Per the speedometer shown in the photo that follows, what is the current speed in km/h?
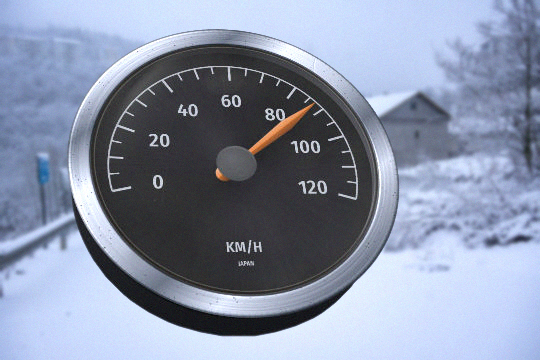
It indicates 87.5 km/h
